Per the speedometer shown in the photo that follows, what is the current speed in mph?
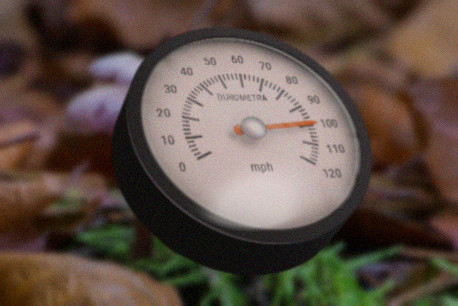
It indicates 100 mph
